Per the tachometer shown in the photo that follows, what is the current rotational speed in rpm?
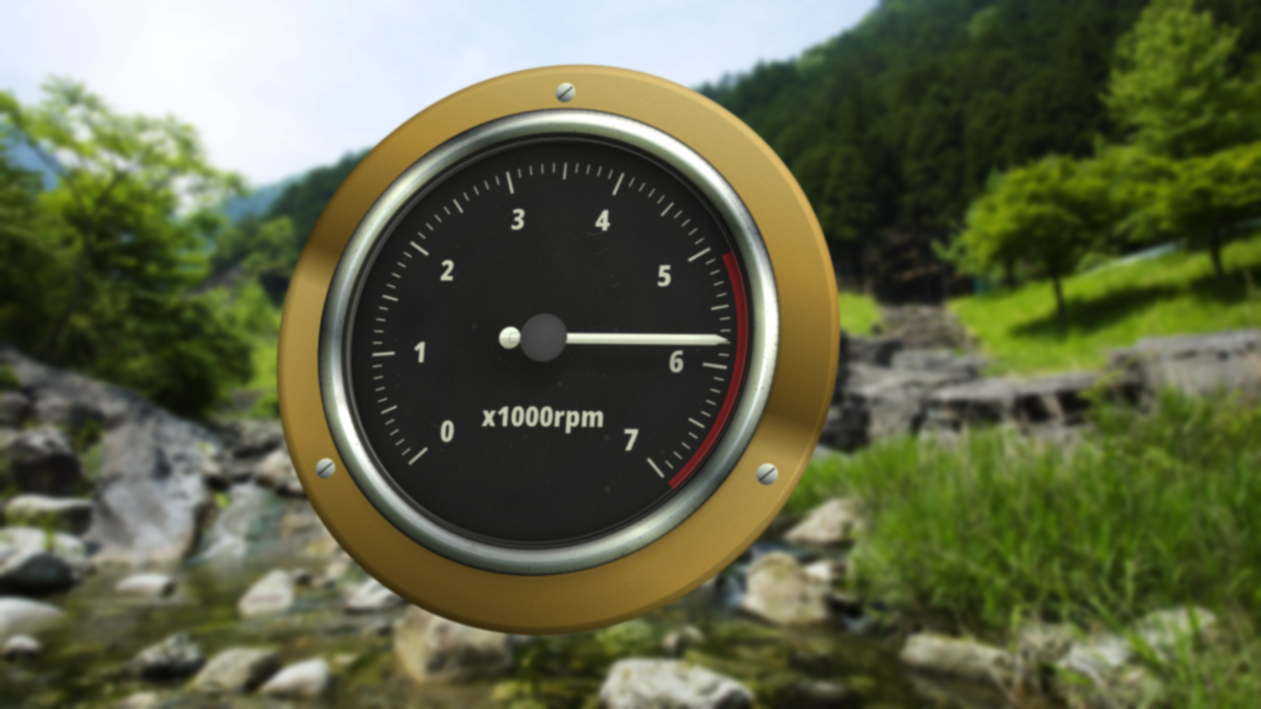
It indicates 5800 rpm
